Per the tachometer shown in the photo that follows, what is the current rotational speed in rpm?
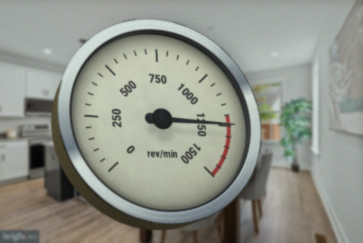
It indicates 1250 rpm
